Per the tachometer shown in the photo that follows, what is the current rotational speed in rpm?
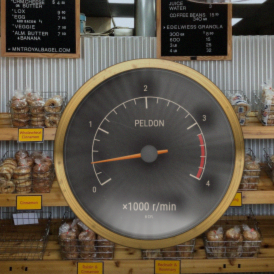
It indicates 400 rpm
